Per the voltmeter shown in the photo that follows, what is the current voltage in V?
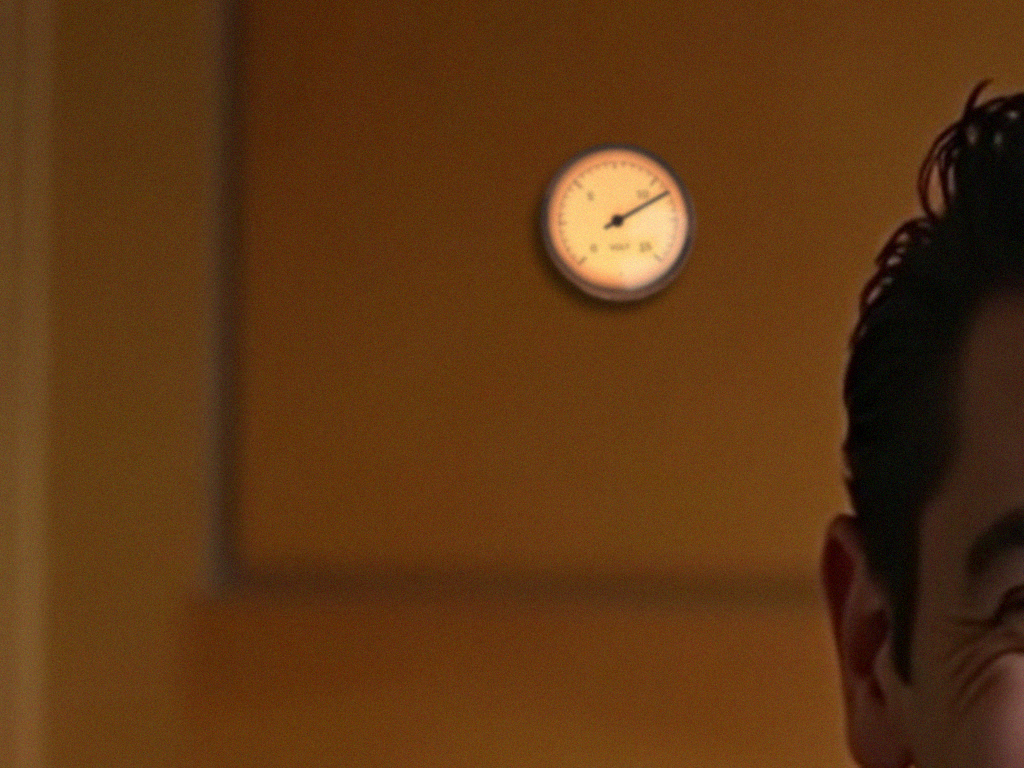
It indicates 11 V
